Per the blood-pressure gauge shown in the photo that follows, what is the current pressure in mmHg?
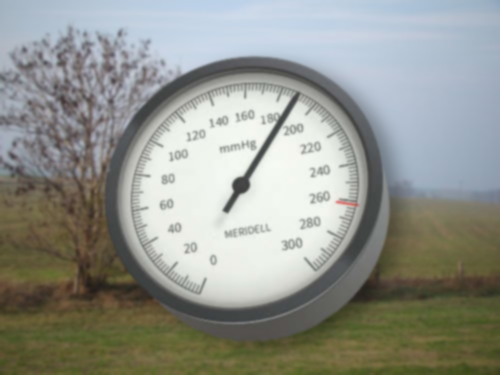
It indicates 190 mmHg
